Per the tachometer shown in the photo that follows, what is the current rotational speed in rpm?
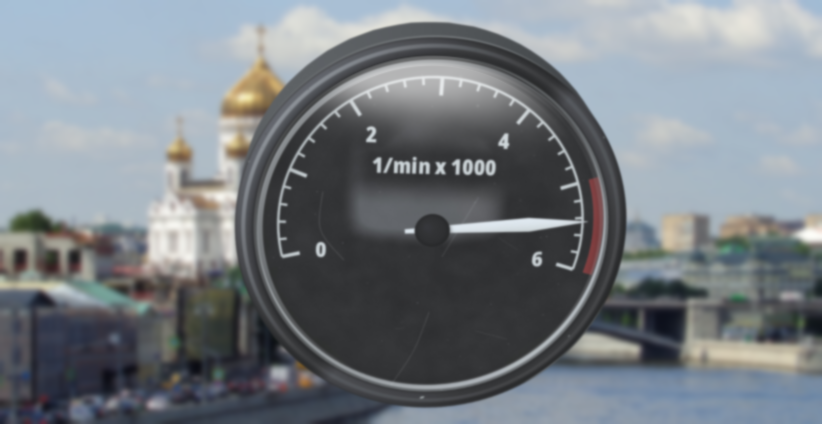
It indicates 5400 rpm
